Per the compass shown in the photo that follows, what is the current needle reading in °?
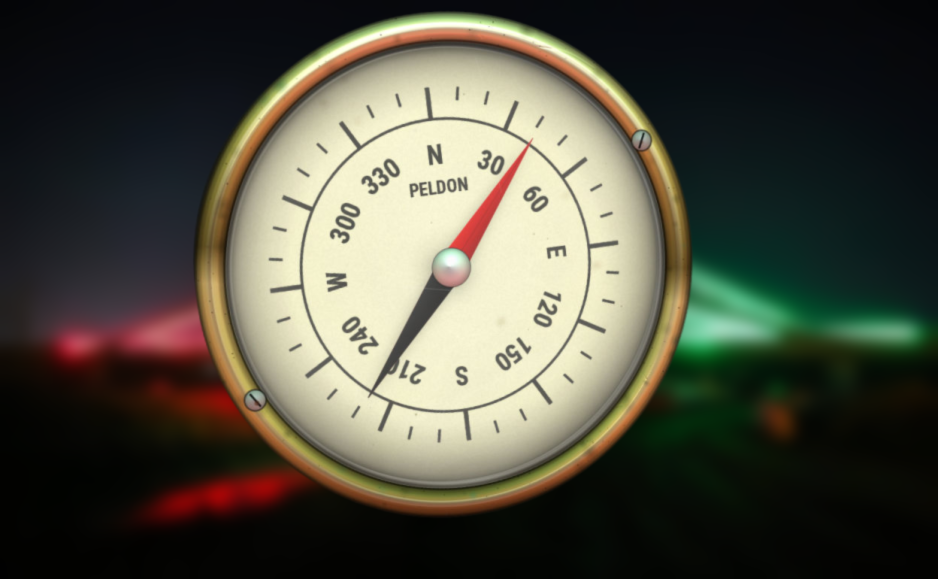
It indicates 40 °
